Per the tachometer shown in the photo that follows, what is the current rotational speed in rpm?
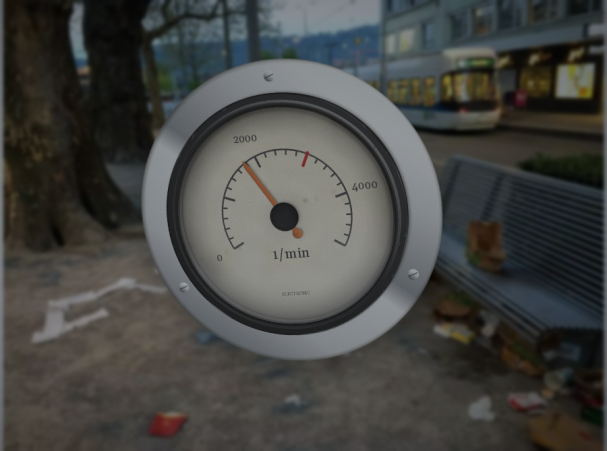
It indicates 1800 rpm
